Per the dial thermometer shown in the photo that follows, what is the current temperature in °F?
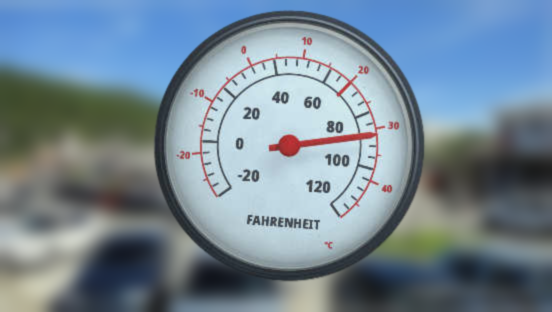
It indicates 88 °F
